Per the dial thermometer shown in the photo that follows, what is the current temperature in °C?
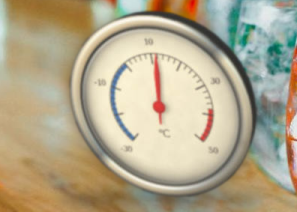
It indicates 12 °C
